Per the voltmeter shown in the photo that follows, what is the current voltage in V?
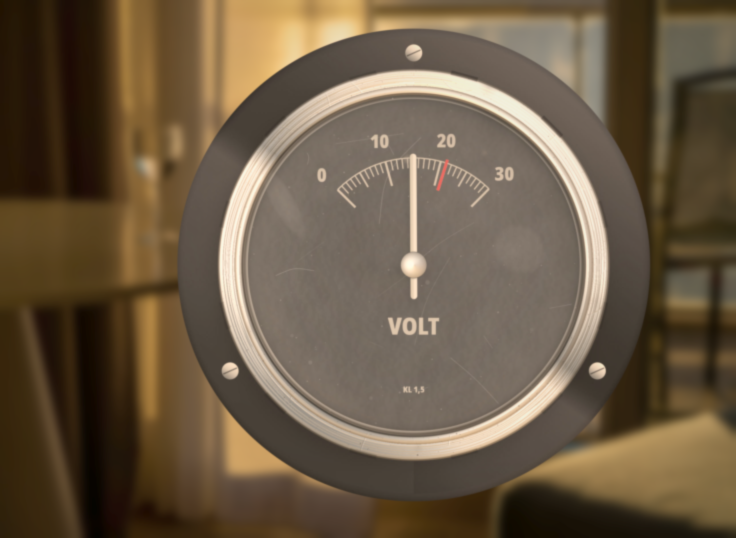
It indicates 15 V
